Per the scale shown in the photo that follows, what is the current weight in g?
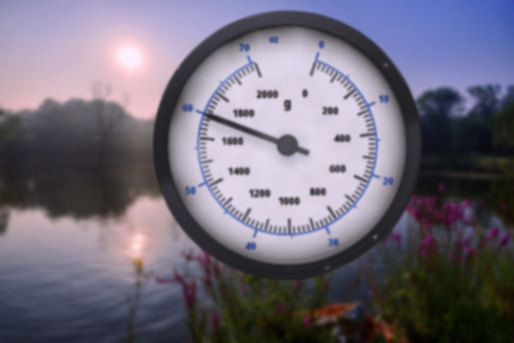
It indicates 1700 g
